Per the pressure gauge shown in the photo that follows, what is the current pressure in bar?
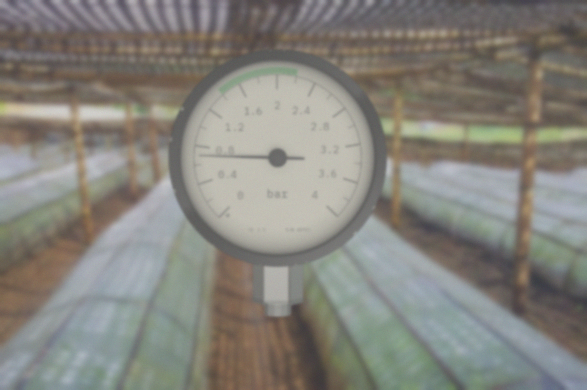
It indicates 0.7 bar
